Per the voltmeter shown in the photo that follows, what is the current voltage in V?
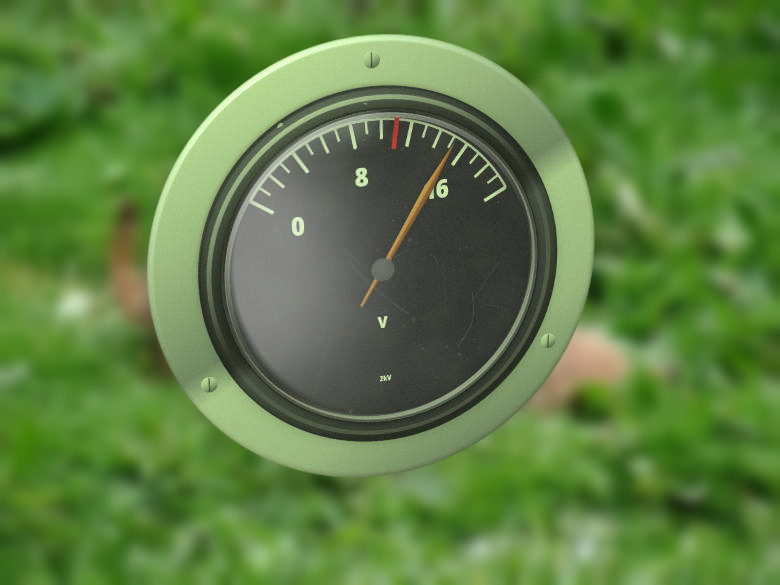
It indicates 15 V
